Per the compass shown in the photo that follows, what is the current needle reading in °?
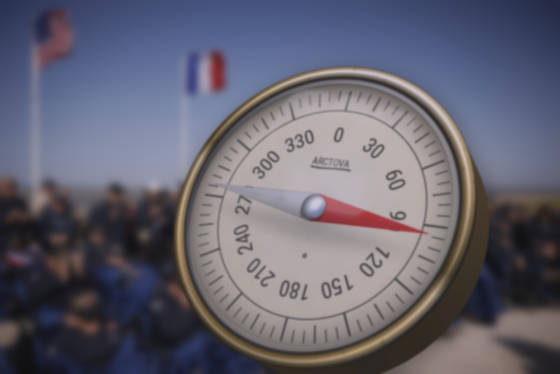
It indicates 95 °
